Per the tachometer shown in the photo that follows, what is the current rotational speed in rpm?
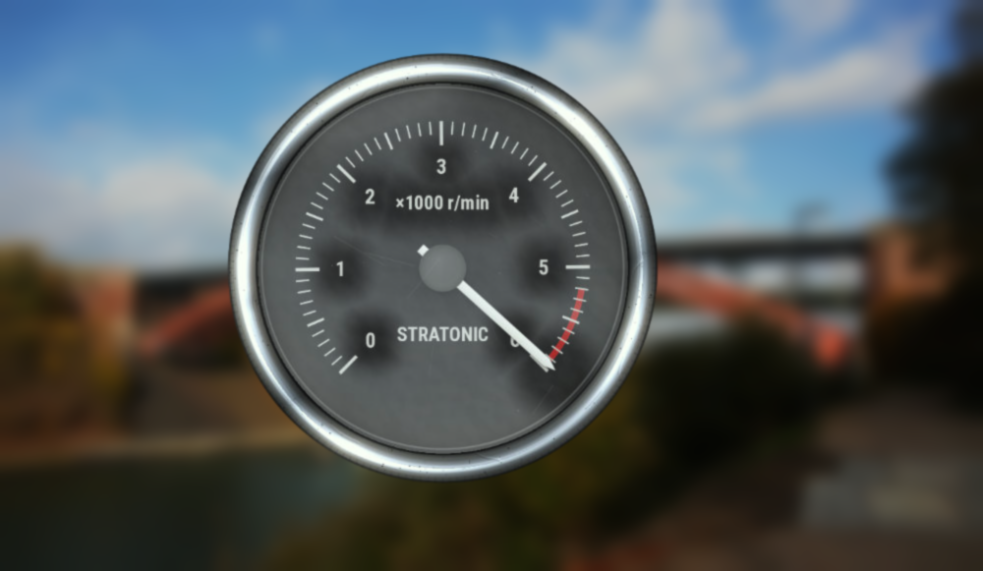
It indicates 5950 rpm
